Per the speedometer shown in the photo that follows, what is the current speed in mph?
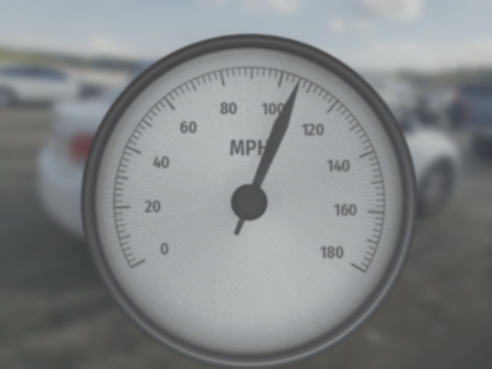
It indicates 106 mph
